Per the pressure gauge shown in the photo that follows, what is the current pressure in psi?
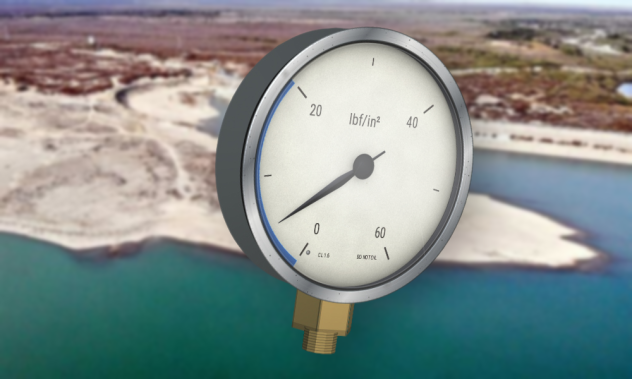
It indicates 5 psi
